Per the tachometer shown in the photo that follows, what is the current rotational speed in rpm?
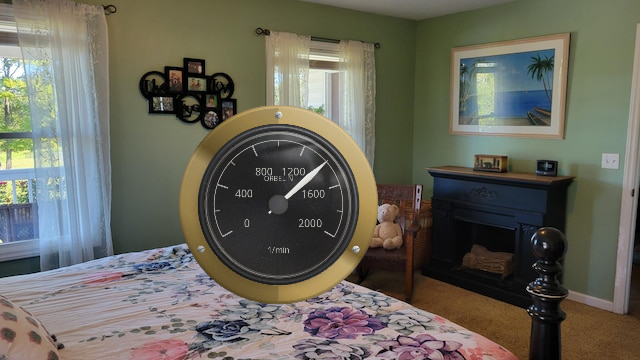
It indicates 1400 rpm
